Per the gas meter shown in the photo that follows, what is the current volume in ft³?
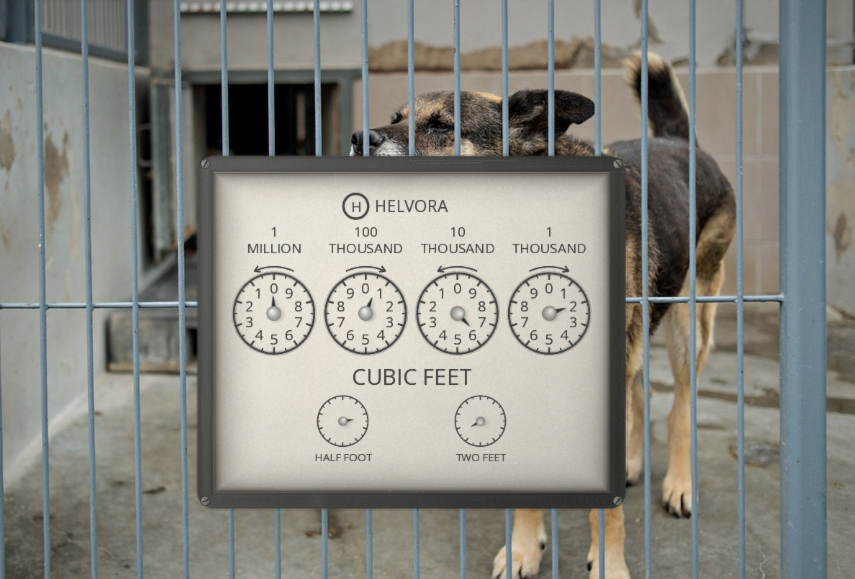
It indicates 6200 ft³
